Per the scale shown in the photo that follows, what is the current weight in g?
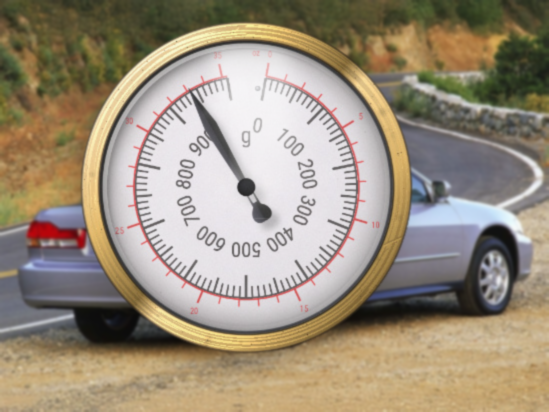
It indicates 940 g
